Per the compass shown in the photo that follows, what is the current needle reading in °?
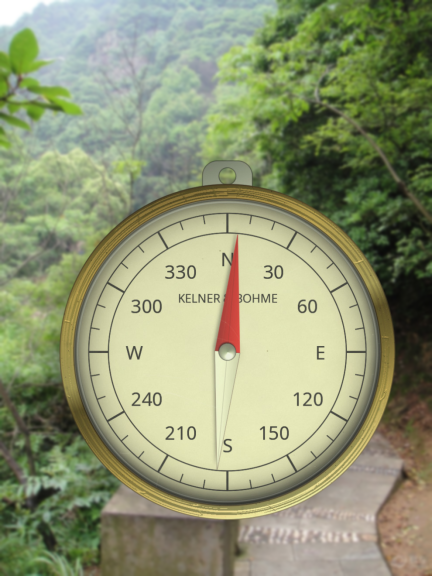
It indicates 5 °
